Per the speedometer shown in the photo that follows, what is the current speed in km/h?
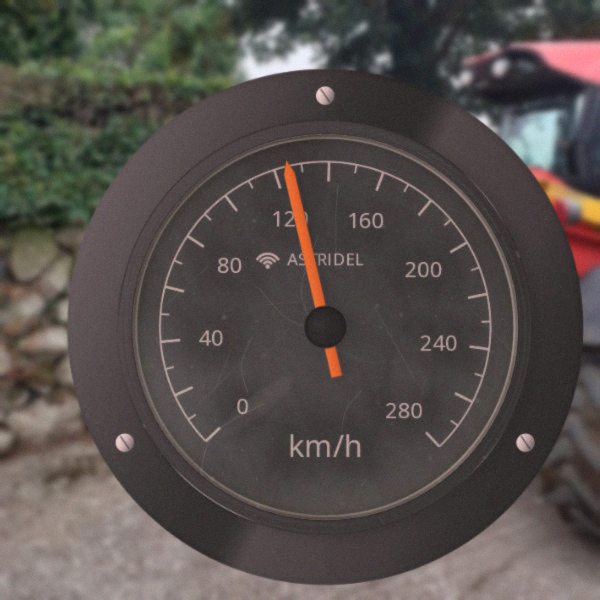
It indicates 125 km/h
